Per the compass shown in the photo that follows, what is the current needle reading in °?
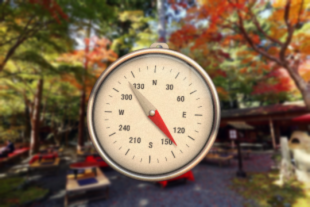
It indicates 140 °
